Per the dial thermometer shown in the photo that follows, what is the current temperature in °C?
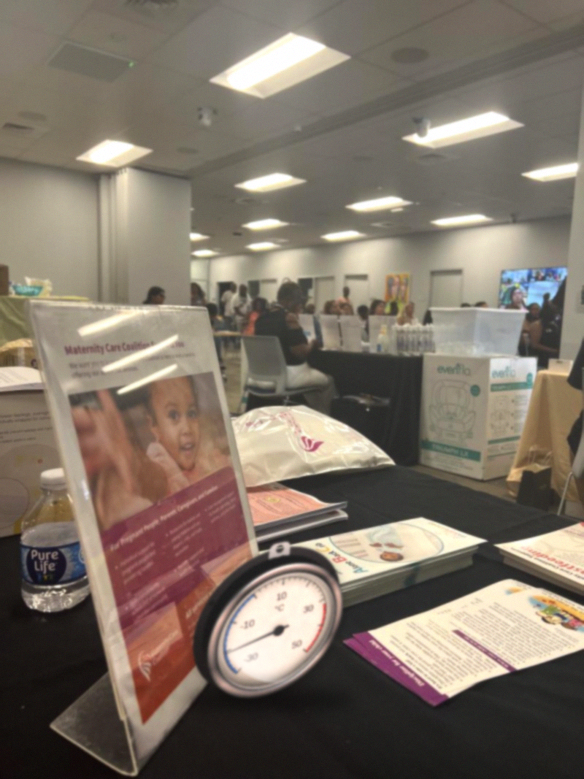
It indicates -20 °C
